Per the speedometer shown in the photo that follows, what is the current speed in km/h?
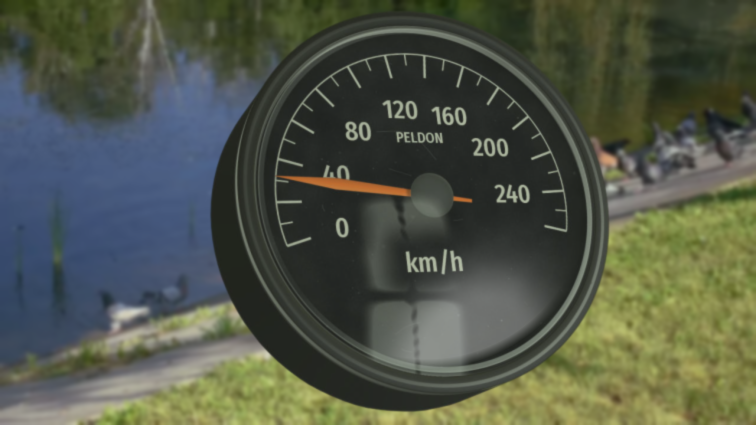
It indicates 30 km/h
